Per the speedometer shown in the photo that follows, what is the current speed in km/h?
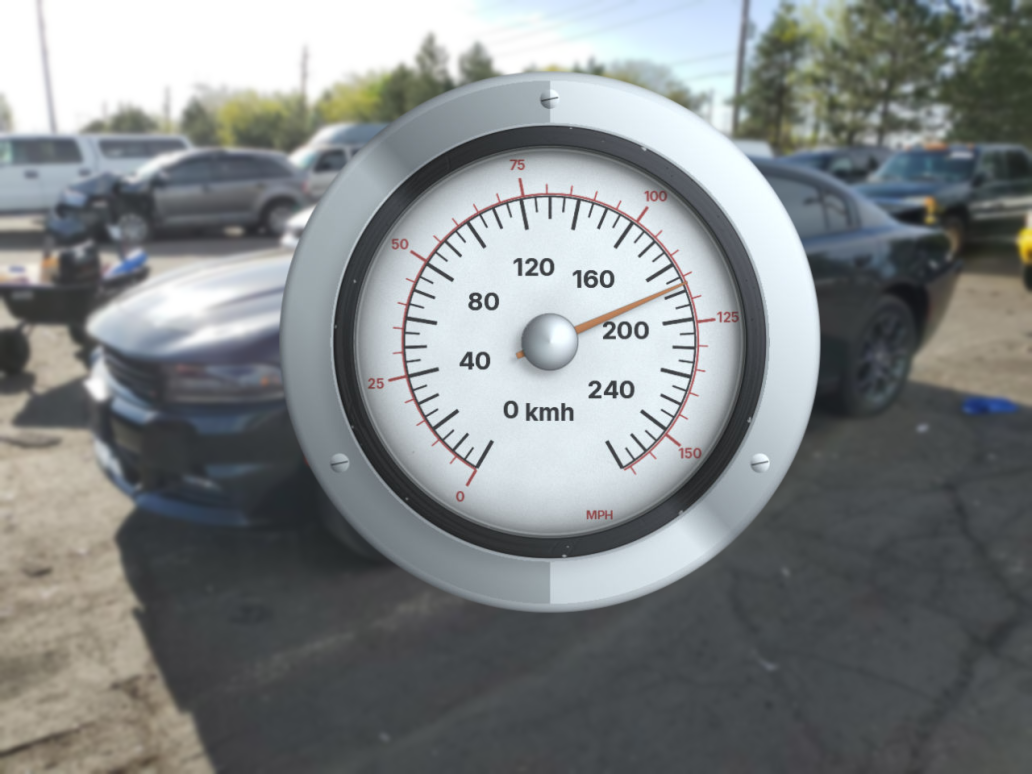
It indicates 187.5 km/h
